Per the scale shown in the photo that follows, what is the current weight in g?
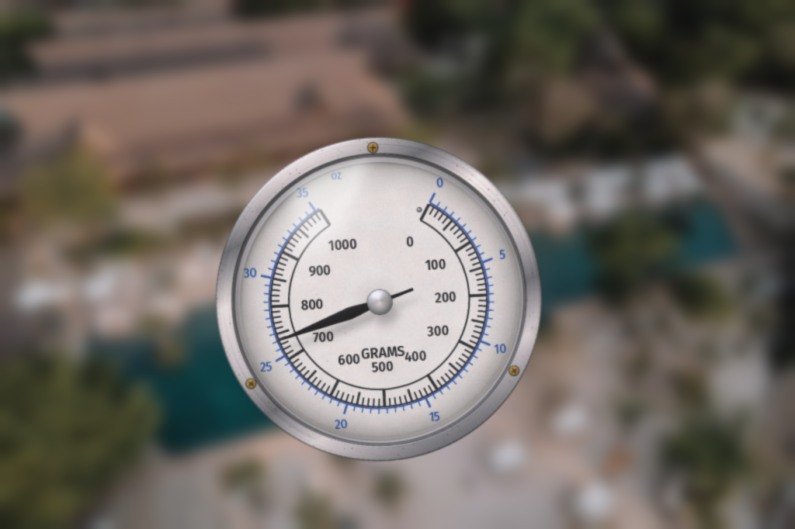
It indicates 740 g
